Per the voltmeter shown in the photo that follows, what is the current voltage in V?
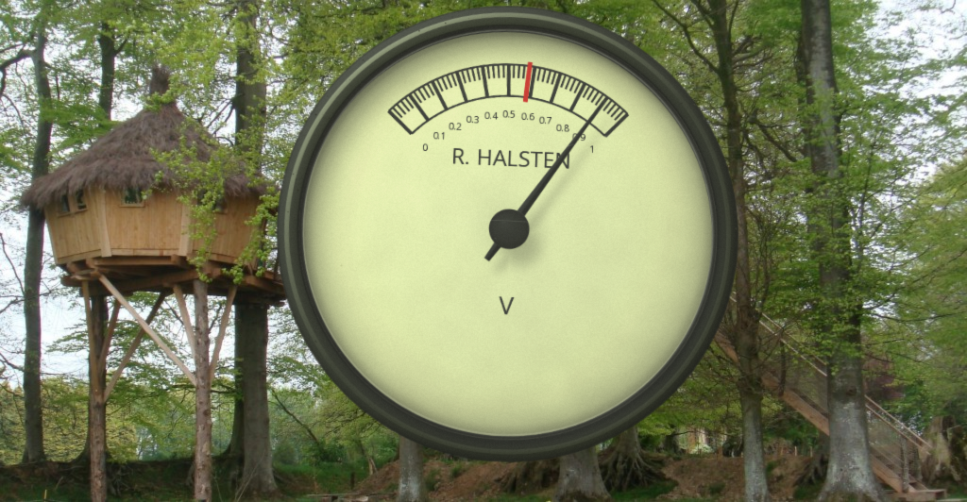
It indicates 0.9 V
